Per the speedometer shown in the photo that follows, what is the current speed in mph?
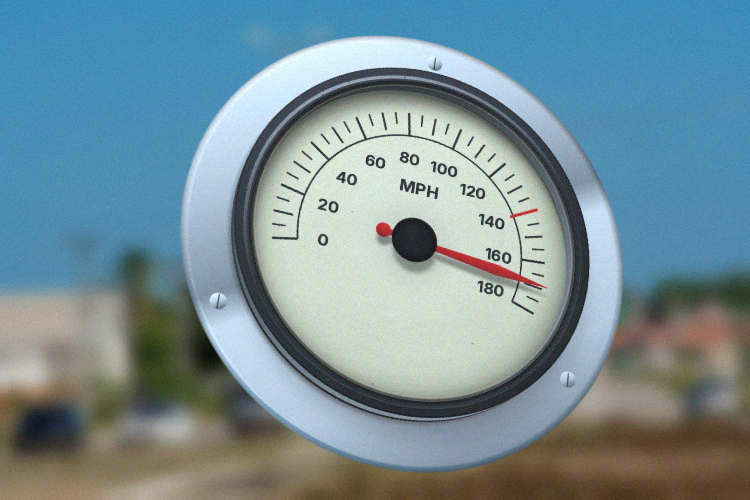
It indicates 170 mph
